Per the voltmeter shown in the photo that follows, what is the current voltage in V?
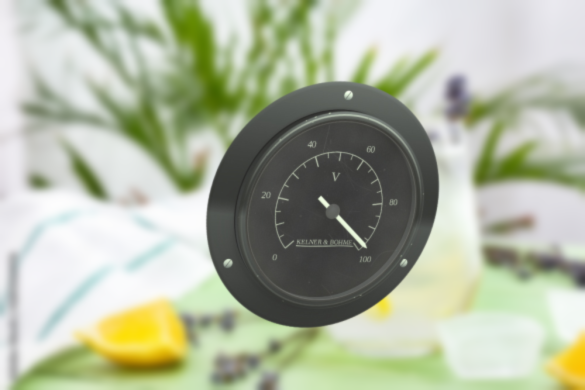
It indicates 97.5 V
